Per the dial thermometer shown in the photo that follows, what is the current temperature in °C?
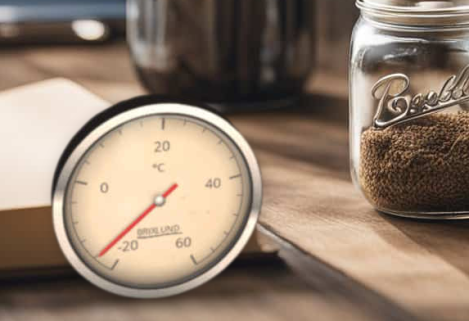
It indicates -16 °C
